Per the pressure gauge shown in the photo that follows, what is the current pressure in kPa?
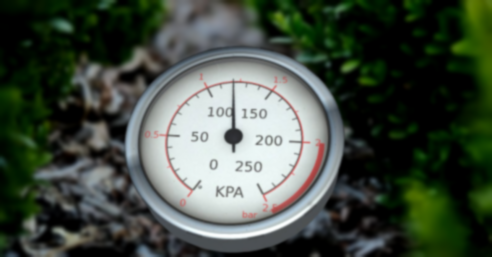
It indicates 120 kPa
